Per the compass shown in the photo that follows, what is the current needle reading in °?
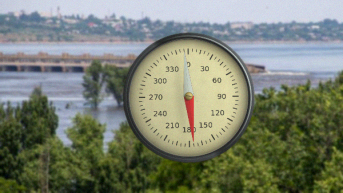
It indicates 175 °
